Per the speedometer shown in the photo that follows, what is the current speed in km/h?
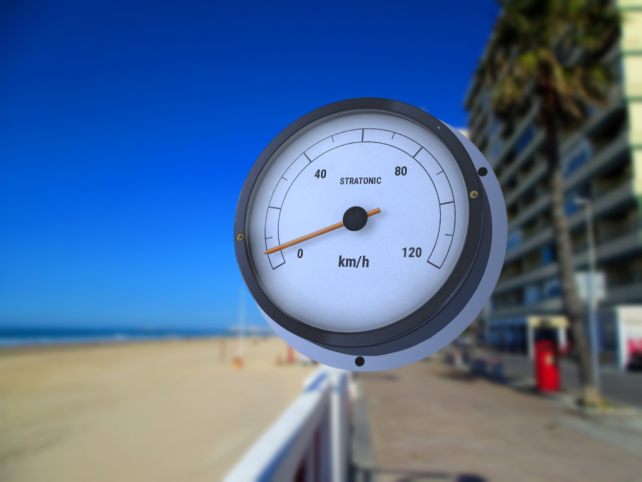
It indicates 5 km/h
